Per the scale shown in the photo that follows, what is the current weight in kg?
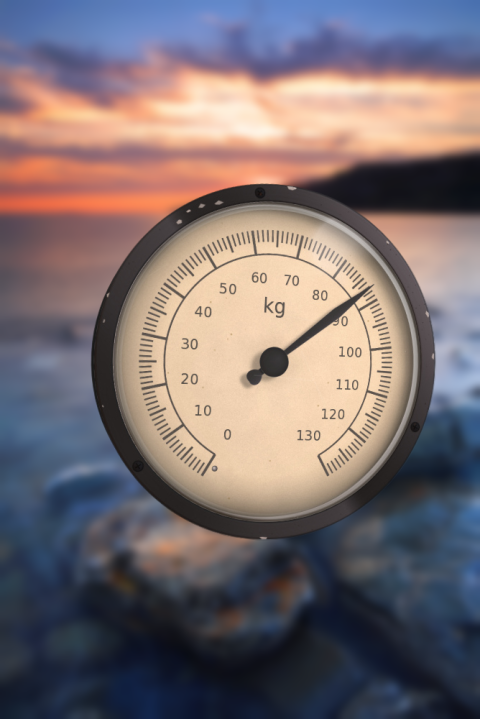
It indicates 87 kg
